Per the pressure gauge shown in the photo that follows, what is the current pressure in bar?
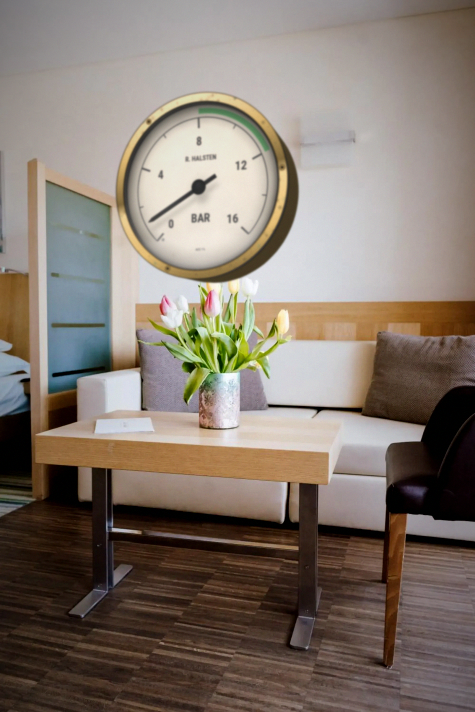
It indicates 1 bar
